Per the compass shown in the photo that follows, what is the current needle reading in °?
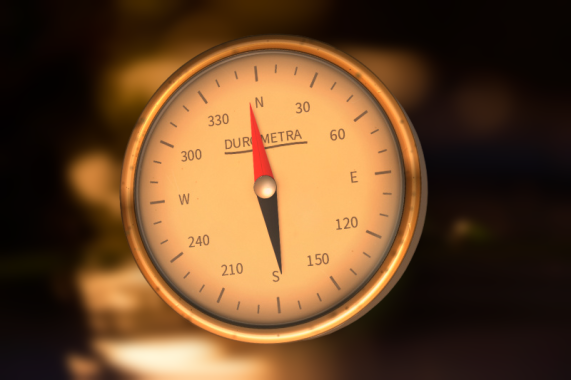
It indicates 355 °
